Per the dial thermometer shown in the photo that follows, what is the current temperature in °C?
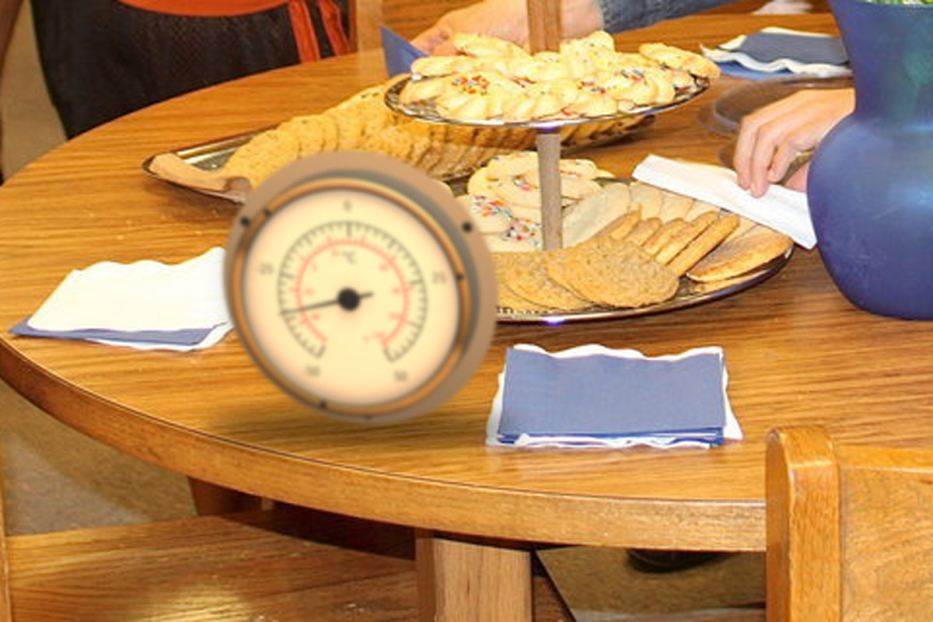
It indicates -35 °C
